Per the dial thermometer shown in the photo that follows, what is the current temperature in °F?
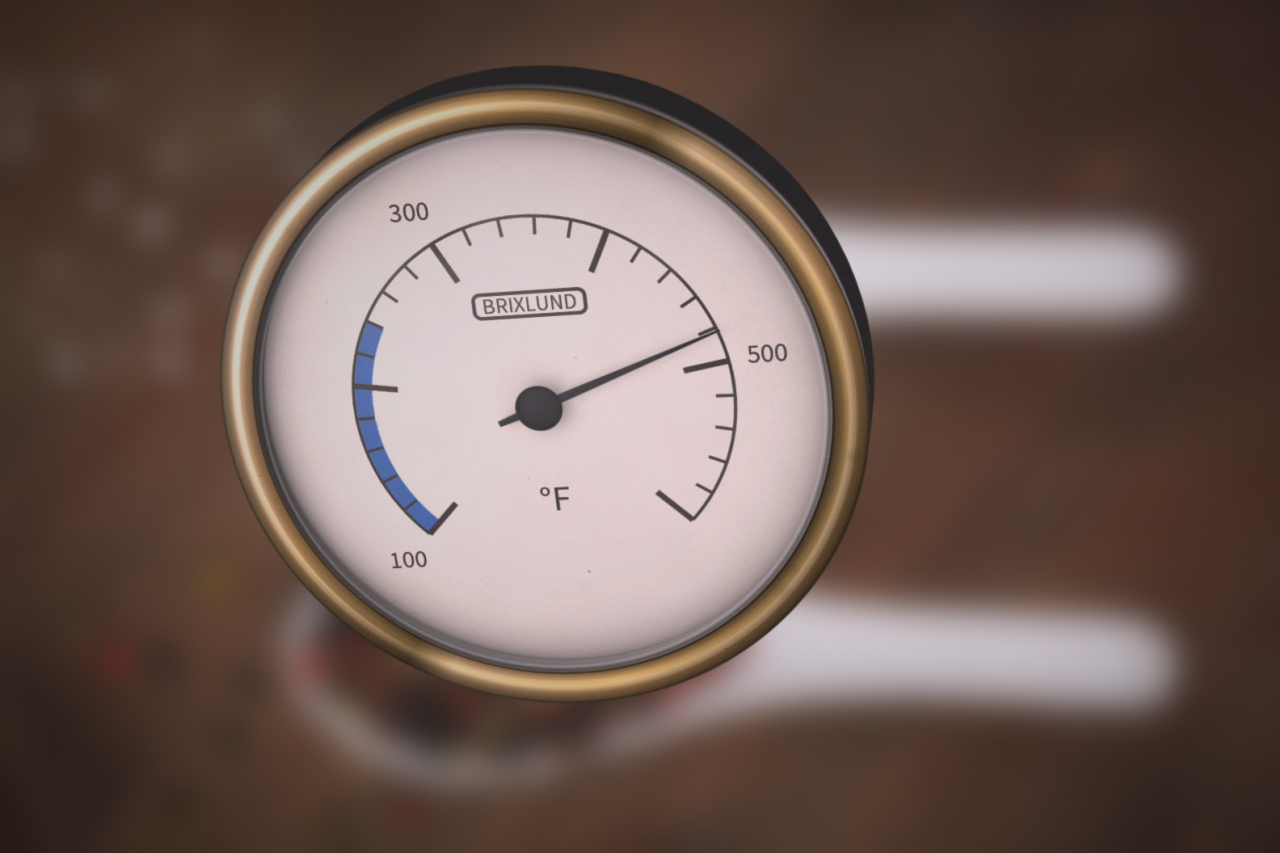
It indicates 480 °F
